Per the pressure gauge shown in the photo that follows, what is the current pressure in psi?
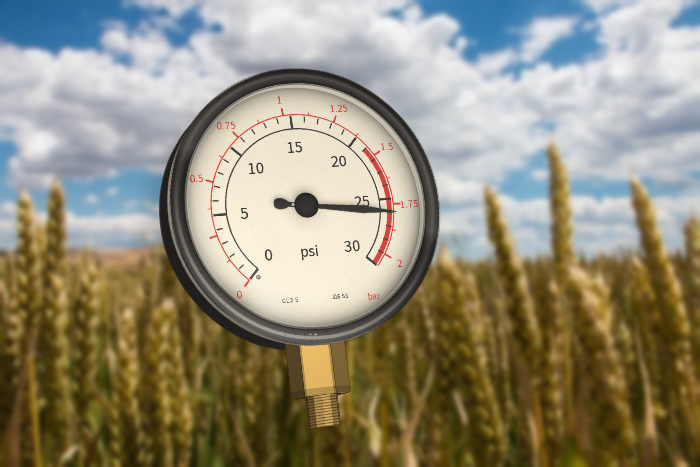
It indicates 26 psi
